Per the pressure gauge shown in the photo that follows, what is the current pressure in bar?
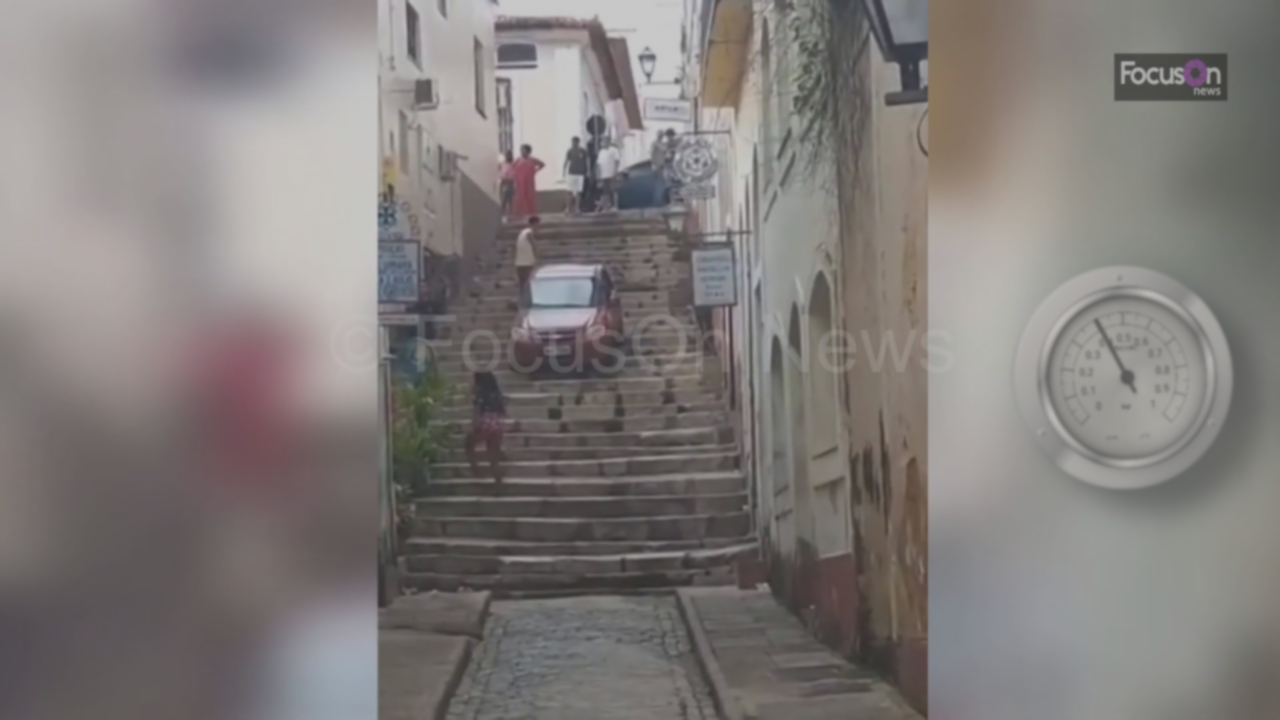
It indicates 0.4 bar
